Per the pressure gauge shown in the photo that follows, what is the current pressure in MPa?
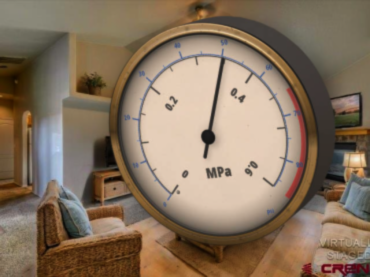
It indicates 0.35 MPa
